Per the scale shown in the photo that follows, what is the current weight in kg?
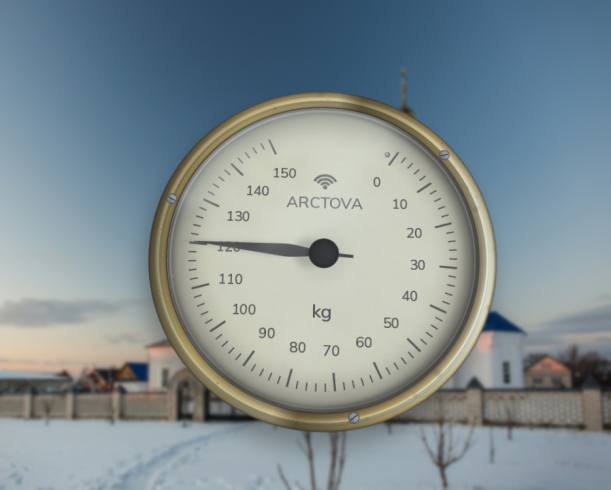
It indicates 120 kg
